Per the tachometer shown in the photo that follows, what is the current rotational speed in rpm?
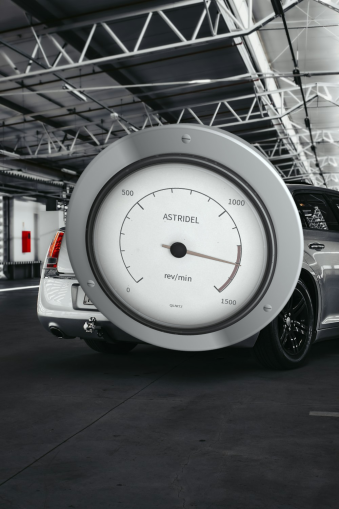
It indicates 1300 rpm
